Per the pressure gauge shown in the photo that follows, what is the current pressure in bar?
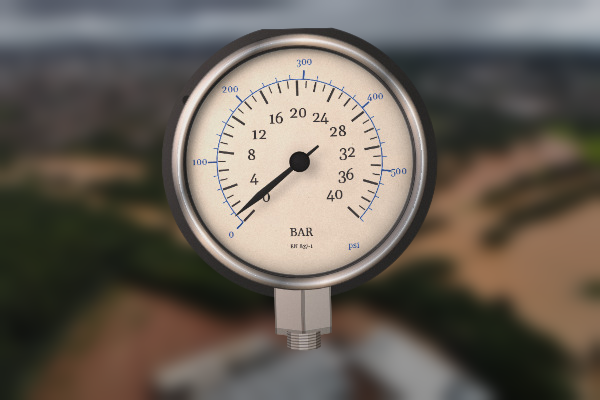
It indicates 1 bar
